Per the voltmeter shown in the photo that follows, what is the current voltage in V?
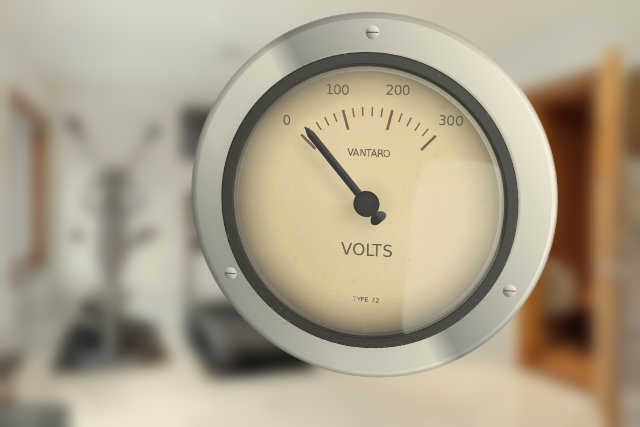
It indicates 20 V
